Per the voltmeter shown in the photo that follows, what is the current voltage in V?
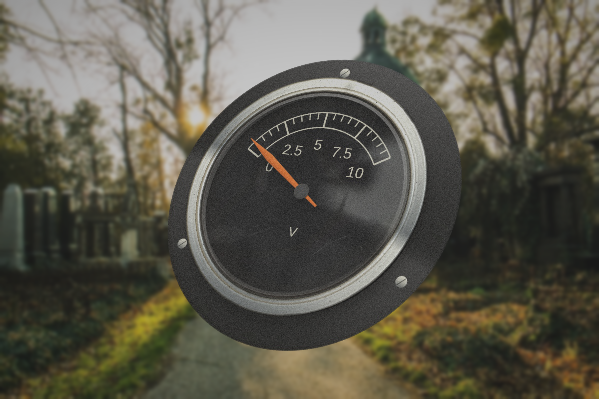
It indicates 0.5 V
